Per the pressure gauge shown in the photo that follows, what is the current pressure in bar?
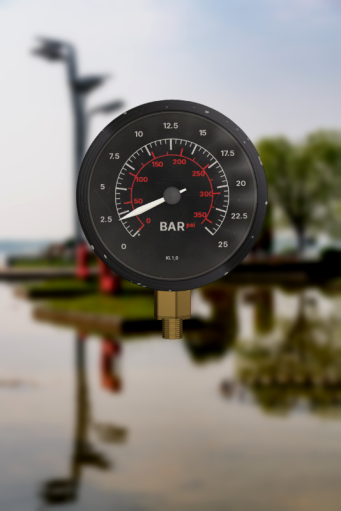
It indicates 2 bar
